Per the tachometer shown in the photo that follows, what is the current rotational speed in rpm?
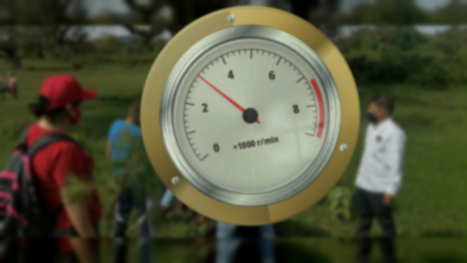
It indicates 3000 rpm
